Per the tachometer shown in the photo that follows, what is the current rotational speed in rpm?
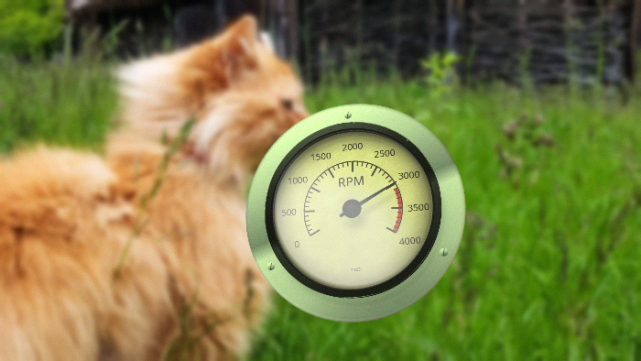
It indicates 3000 rpm
